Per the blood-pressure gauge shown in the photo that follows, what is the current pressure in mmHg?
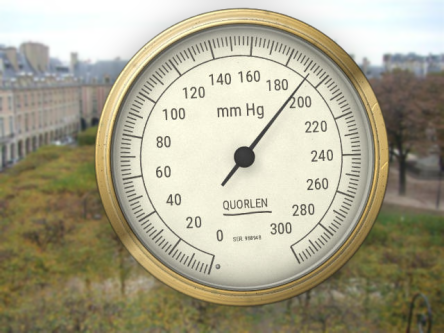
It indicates 192 mmHg
